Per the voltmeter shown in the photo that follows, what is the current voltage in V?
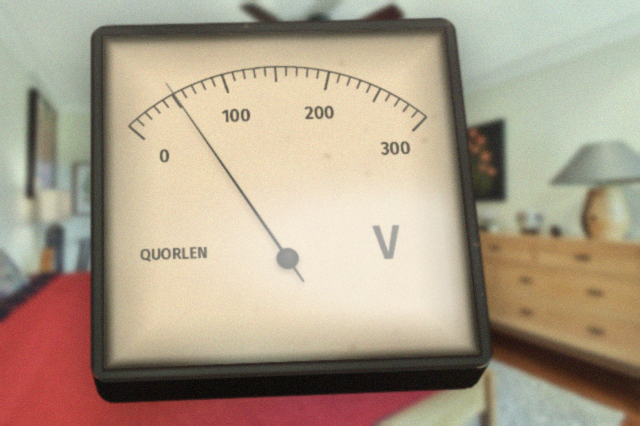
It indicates 50 V
